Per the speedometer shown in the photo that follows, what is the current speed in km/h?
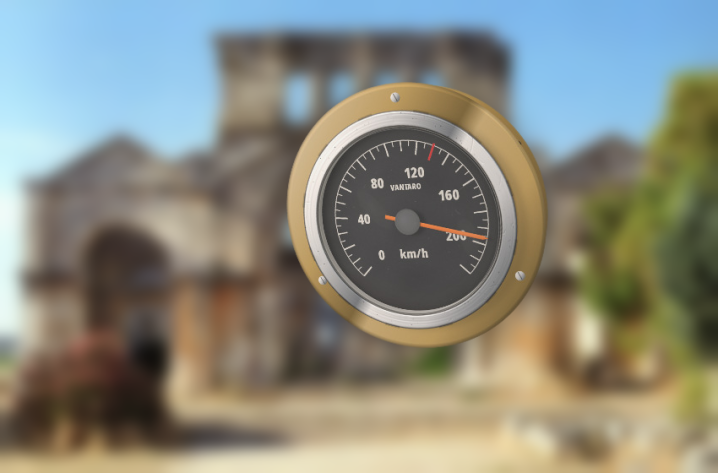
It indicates 195 km/h
